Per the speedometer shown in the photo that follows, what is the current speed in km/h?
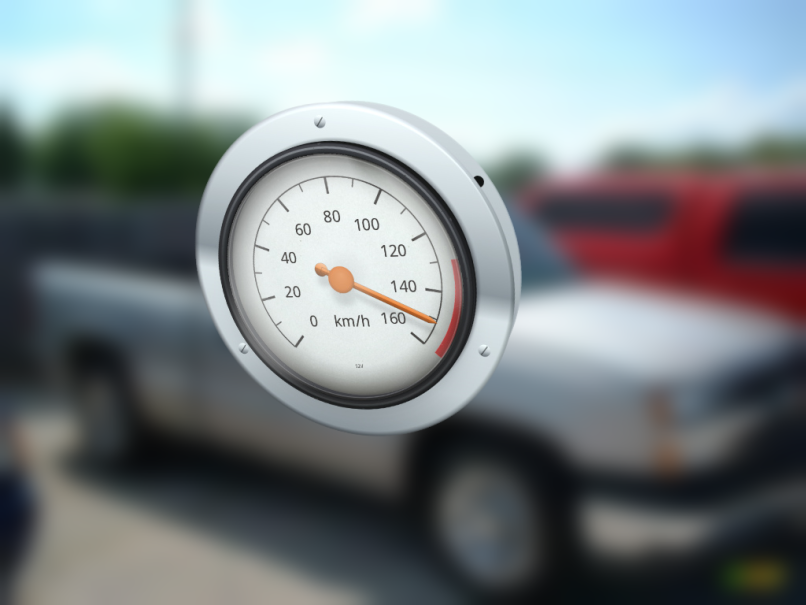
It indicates 150 km/h
